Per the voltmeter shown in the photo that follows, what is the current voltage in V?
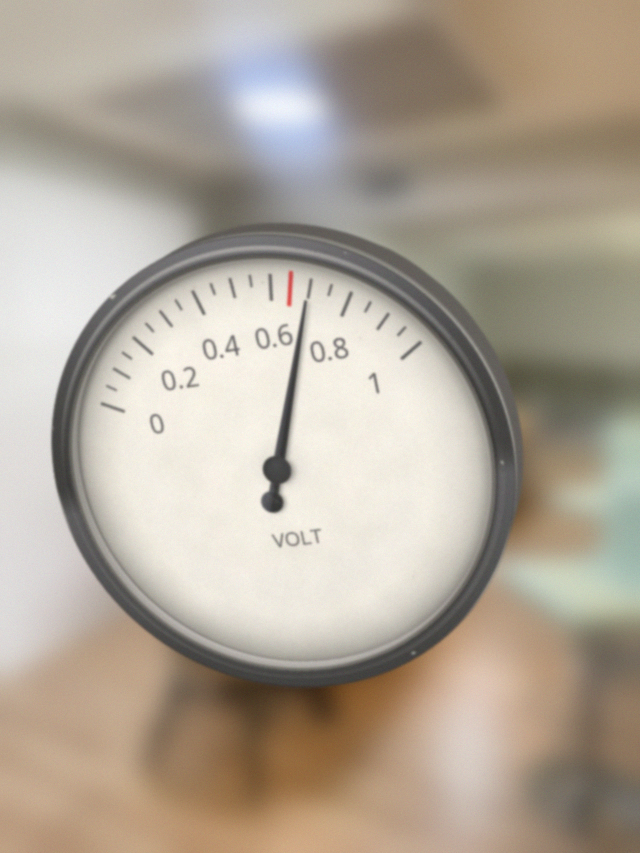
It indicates 0.7 V
